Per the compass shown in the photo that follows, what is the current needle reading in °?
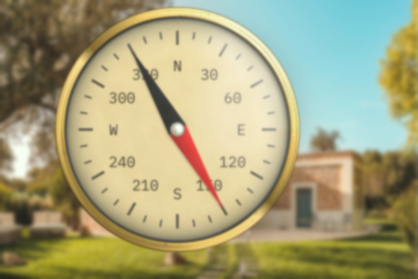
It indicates 150 °
